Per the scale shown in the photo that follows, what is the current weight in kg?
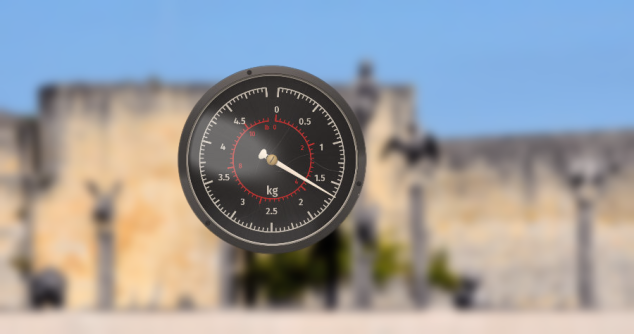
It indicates 1.65 kg
